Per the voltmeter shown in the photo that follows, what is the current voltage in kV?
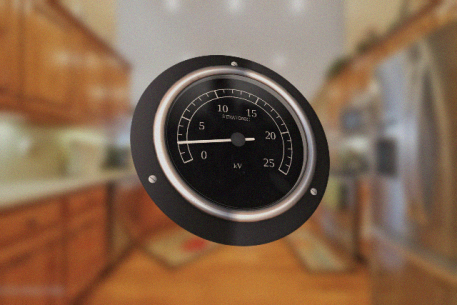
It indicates 2 kV
